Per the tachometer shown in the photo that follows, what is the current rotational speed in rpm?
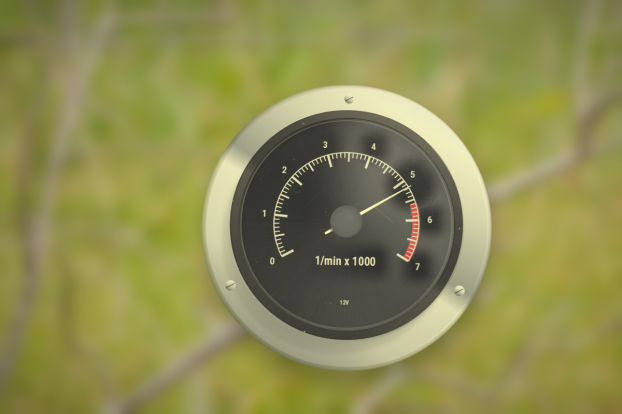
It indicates 5200 rpm
